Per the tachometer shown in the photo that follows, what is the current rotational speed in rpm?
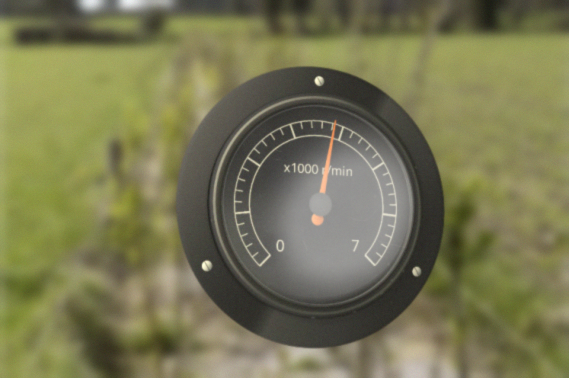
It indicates 3800 rpm
